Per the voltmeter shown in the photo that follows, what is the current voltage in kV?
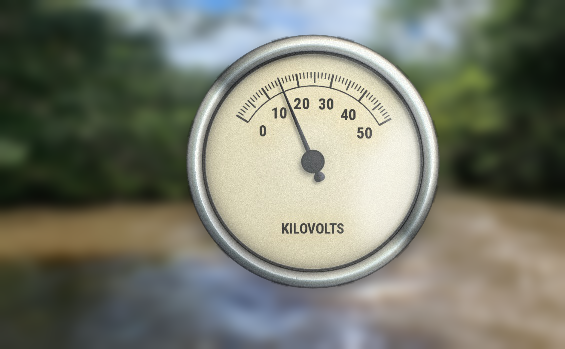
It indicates 15 kV
